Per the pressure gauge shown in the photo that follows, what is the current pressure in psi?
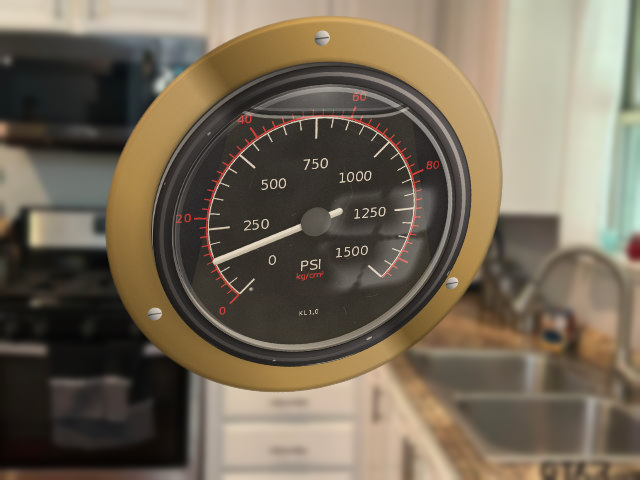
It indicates 150 psi
